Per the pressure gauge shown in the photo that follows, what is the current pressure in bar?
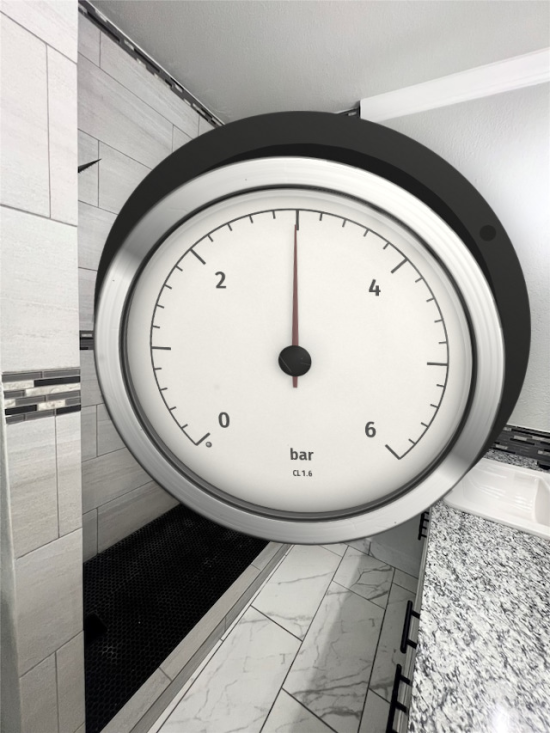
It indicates 3 bar
